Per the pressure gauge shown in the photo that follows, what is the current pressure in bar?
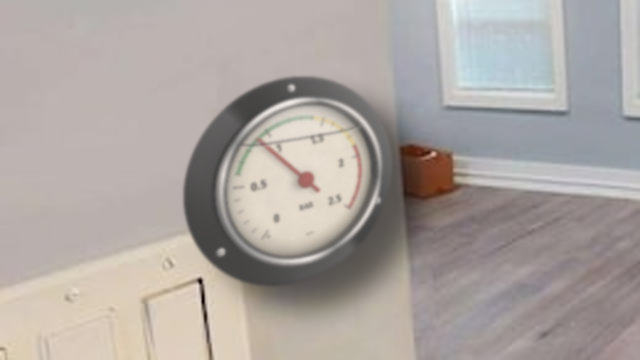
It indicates 0.9 bar
